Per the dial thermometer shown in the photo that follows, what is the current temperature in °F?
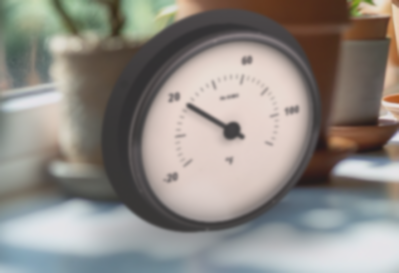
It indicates 20 °F
